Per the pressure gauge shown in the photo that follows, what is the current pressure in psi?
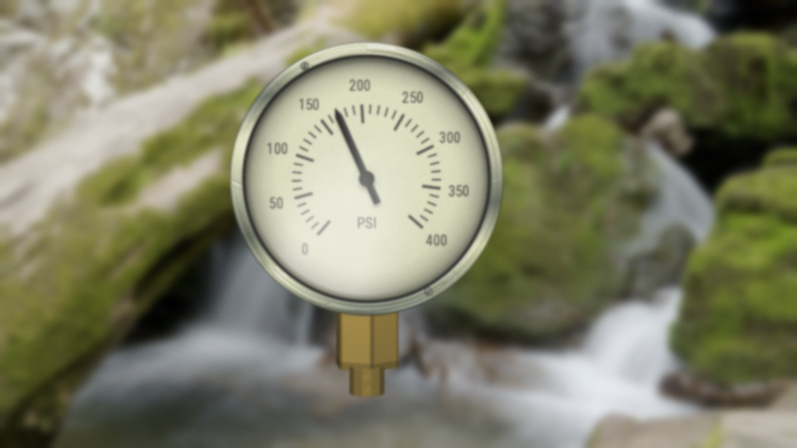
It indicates 170 psi
